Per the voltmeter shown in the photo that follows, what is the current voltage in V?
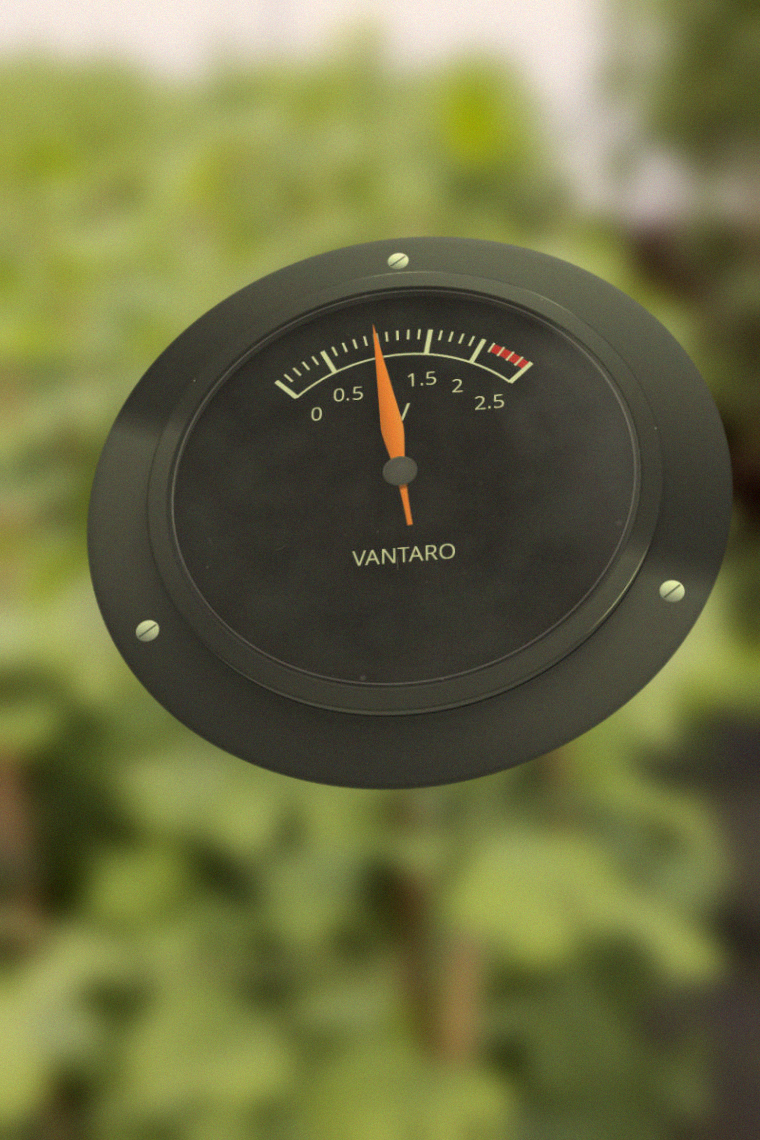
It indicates 1 V
